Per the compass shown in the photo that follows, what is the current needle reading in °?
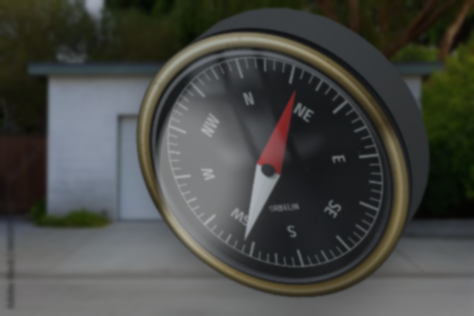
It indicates 35 °
